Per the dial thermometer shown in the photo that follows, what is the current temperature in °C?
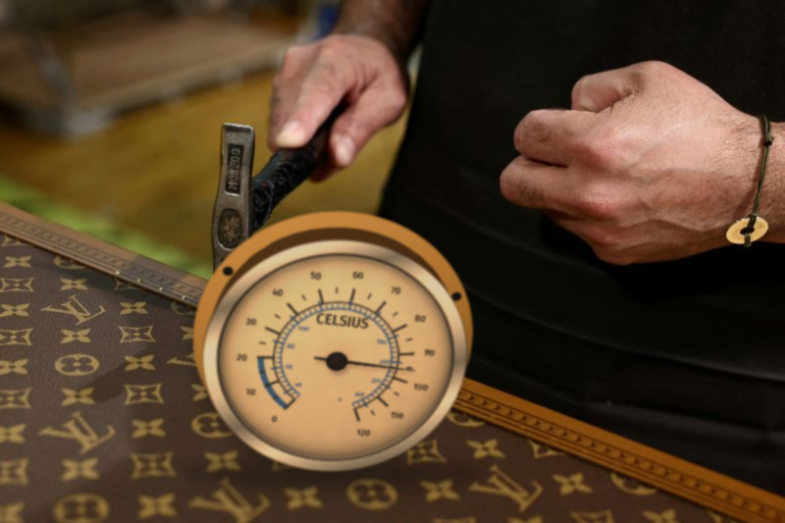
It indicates 95 °C
